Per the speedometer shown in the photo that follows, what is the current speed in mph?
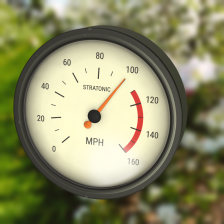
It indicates 100 mph
